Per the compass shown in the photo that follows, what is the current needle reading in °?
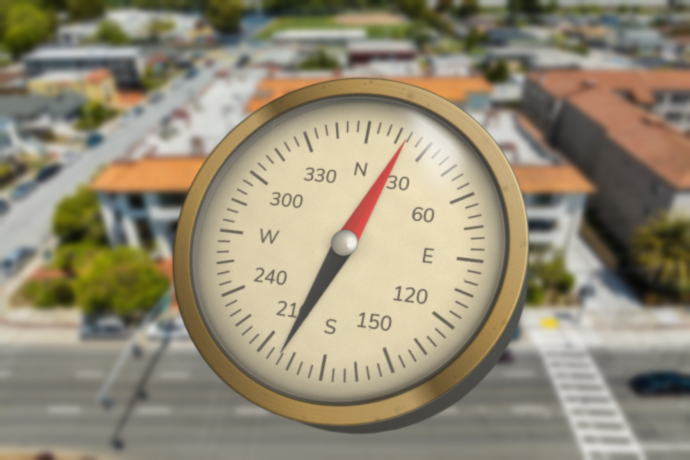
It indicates 20 °
